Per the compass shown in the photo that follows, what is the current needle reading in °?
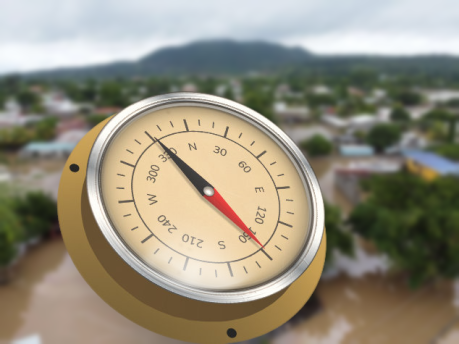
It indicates 150 °
